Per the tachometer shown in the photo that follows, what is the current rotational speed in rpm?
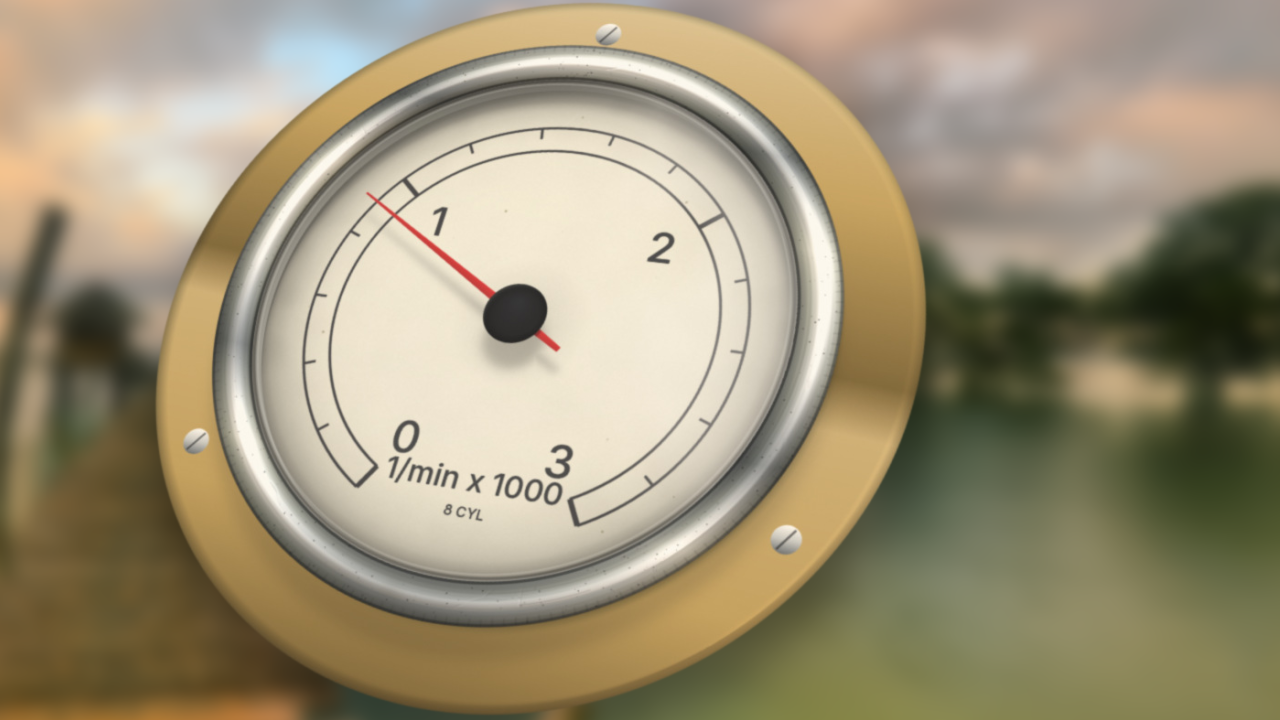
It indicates 900 rpm
